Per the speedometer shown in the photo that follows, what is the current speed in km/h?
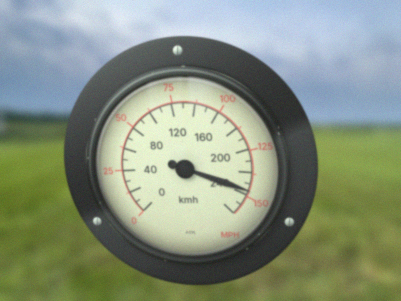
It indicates 235 km/h
